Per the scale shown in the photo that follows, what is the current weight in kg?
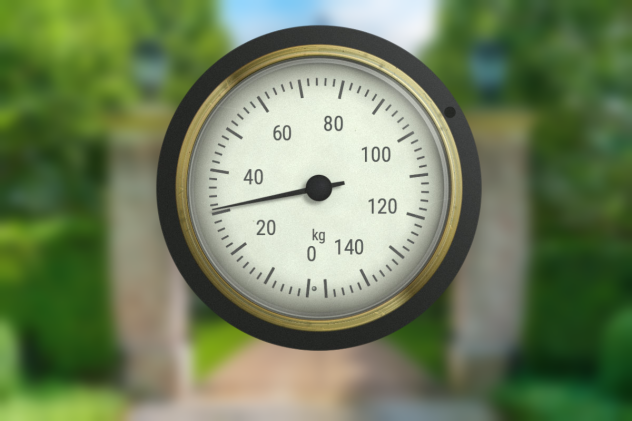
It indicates 31 kg
